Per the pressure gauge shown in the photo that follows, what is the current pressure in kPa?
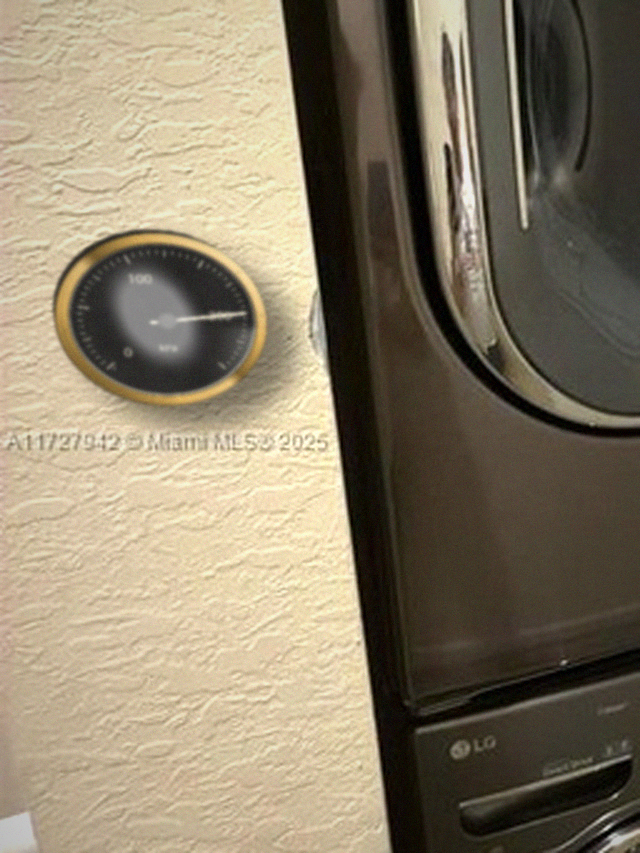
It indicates 200 kPa
